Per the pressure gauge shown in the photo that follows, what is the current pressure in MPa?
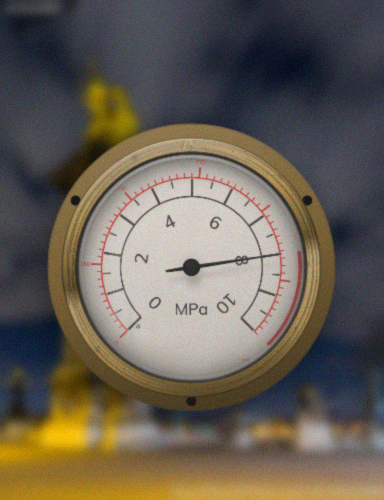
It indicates 8 MPa
